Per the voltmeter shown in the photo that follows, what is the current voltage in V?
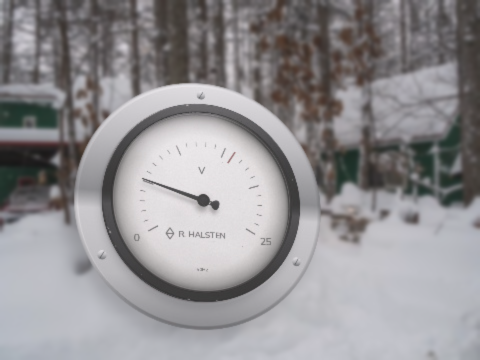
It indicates 5 V
